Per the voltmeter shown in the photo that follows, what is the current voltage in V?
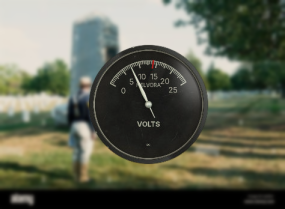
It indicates 7.5 V
